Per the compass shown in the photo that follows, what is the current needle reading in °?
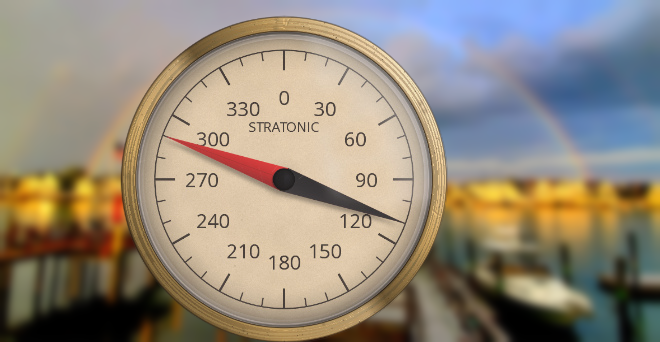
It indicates 290 °
